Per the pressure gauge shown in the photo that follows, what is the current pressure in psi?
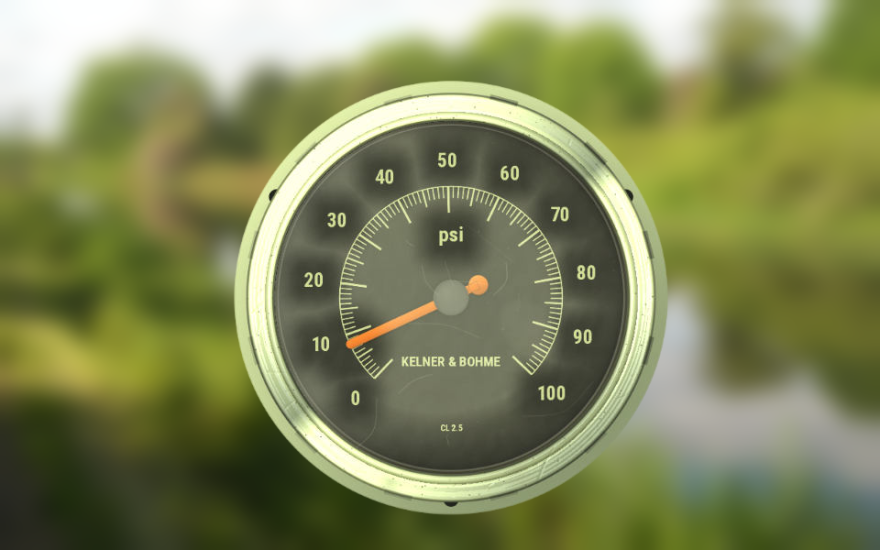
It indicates 8 psi
